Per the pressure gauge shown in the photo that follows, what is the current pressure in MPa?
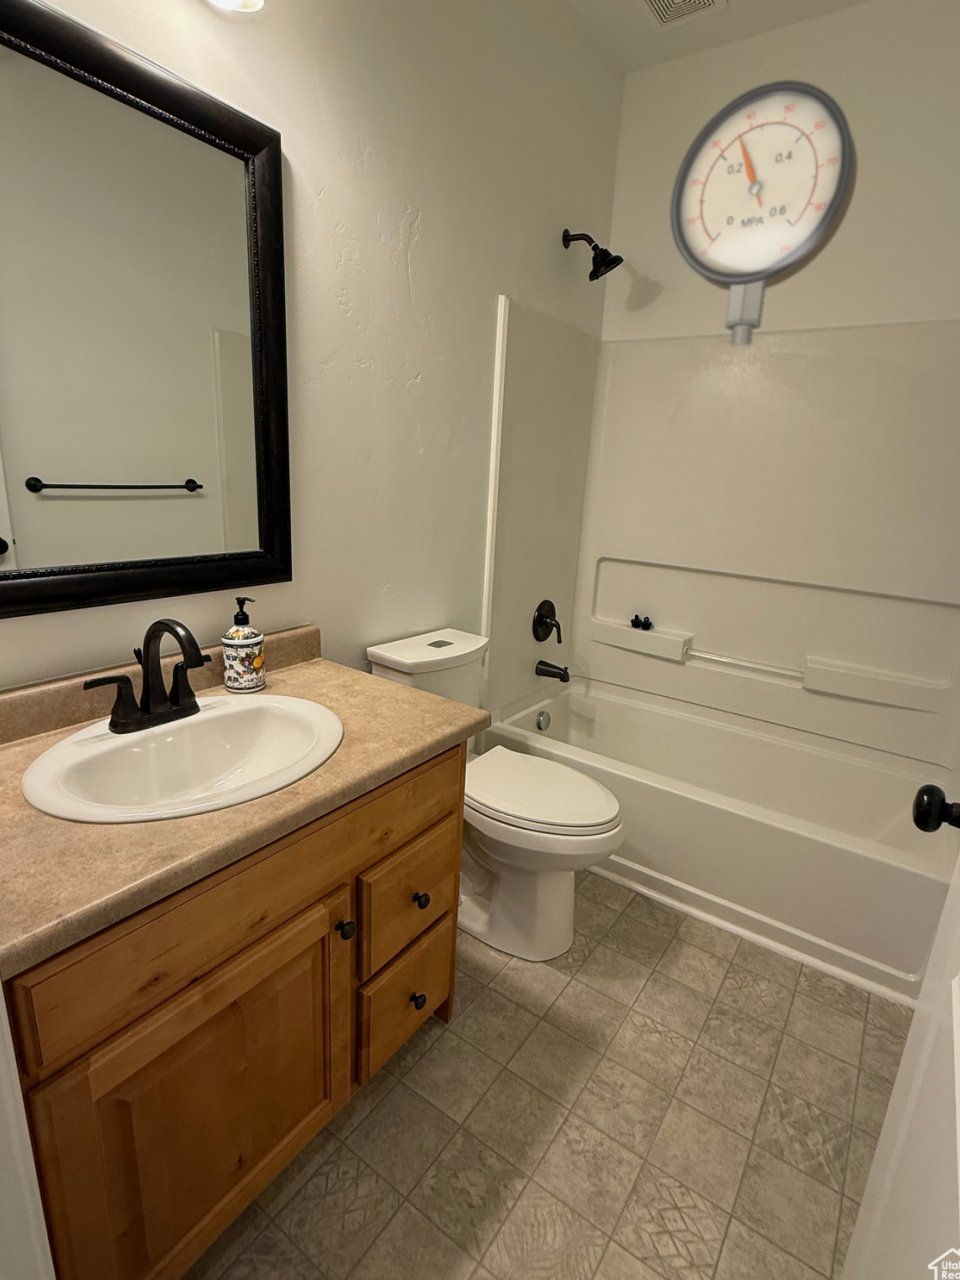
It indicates 0.25 MPa
